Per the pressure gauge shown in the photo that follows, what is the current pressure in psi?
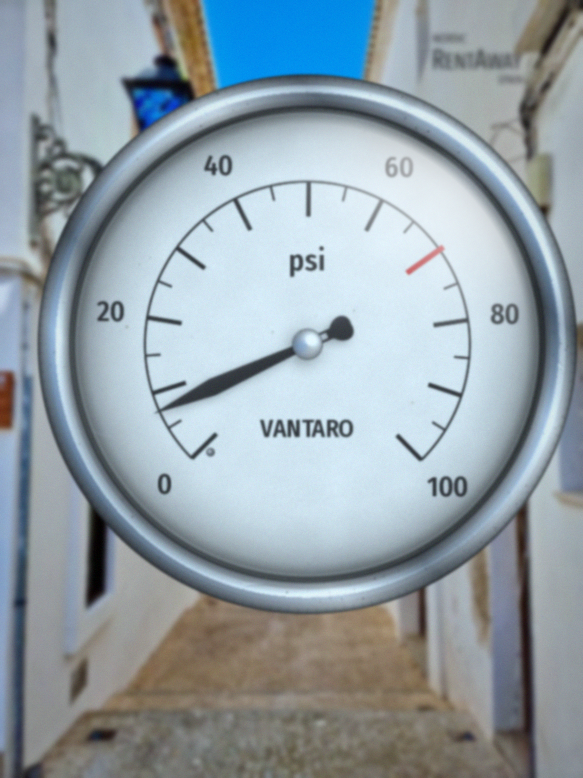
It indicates 7.5 psi
